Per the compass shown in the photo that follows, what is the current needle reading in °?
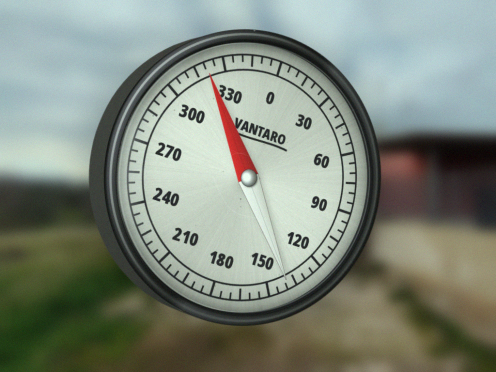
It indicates 320 °
